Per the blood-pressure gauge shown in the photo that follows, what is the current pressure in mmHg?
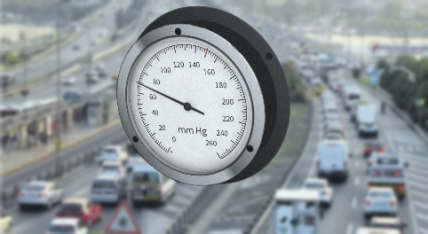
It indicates 70 mmHg
